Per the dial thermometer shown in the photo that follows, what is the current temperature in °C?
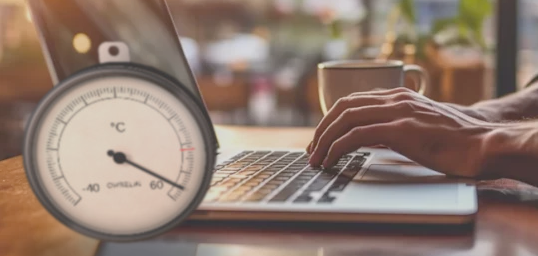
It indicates 55 °C
